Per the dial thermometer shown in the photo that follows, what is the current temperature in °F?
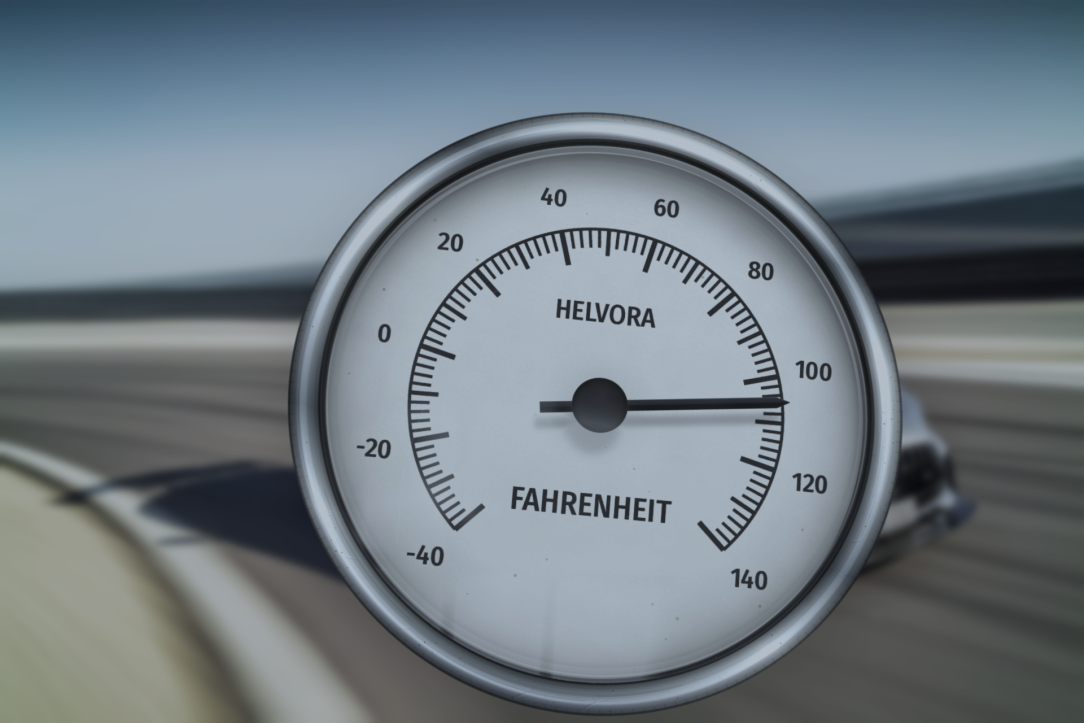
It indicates 106 °F
